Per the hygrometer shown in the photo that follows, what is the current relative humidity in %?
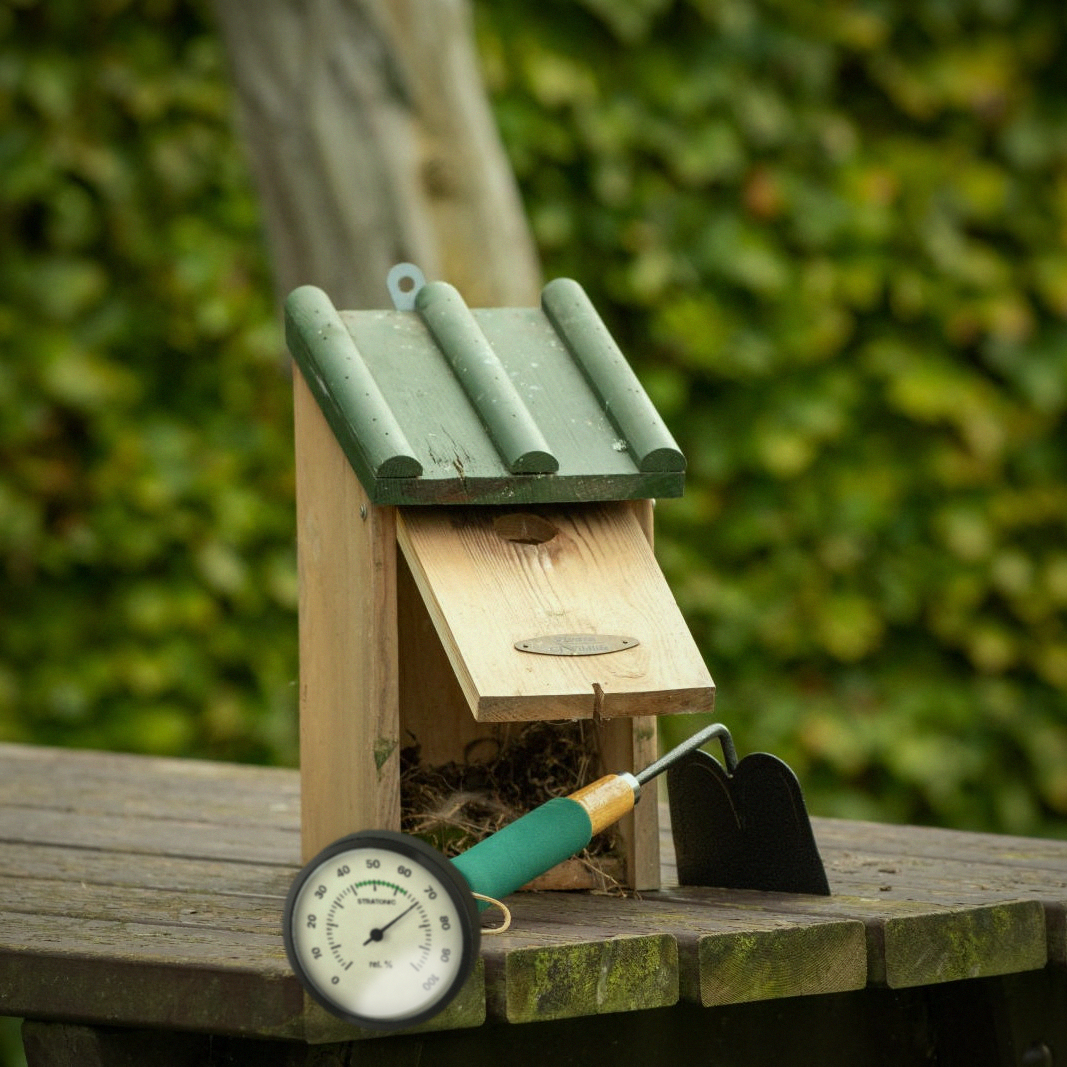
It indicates 70 %
